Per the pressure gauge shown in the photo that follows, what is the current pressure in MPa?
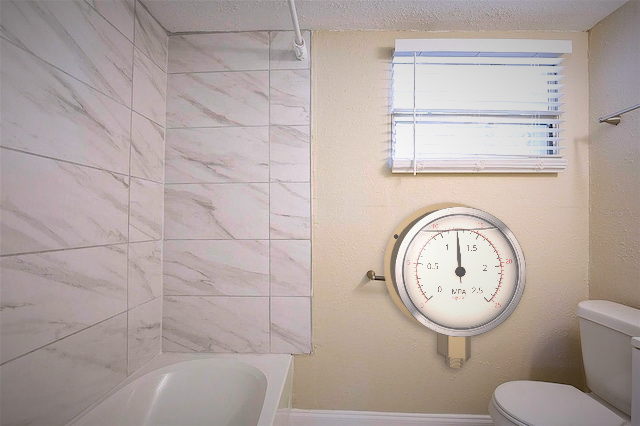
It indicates 1.2 MPa
